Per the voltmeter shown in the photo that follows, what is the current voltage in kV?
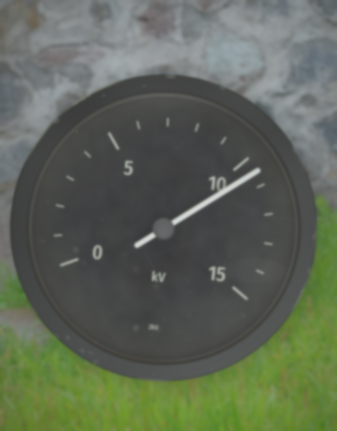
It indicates 10.5 kV
